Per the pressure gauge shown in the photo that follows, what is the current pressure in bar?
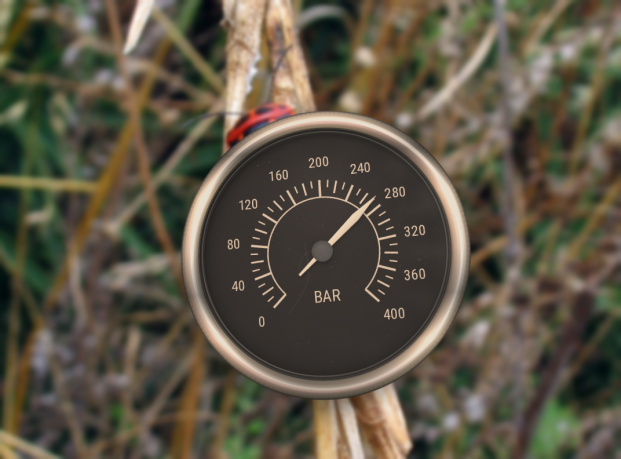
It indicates 270 bar
